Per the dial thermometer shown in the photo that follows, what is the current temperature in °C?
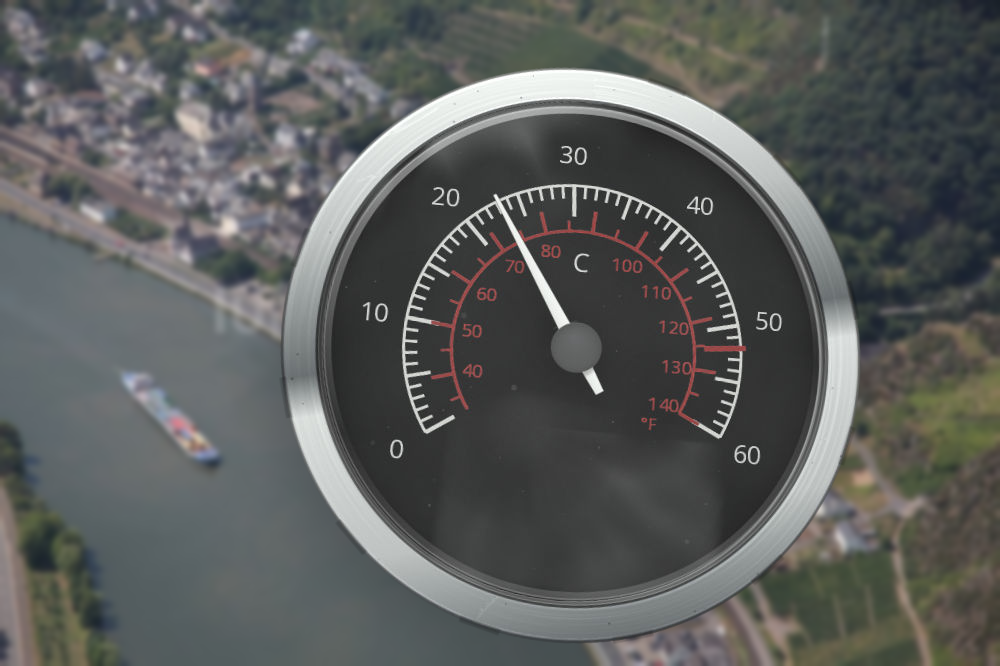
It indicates 23 °C
